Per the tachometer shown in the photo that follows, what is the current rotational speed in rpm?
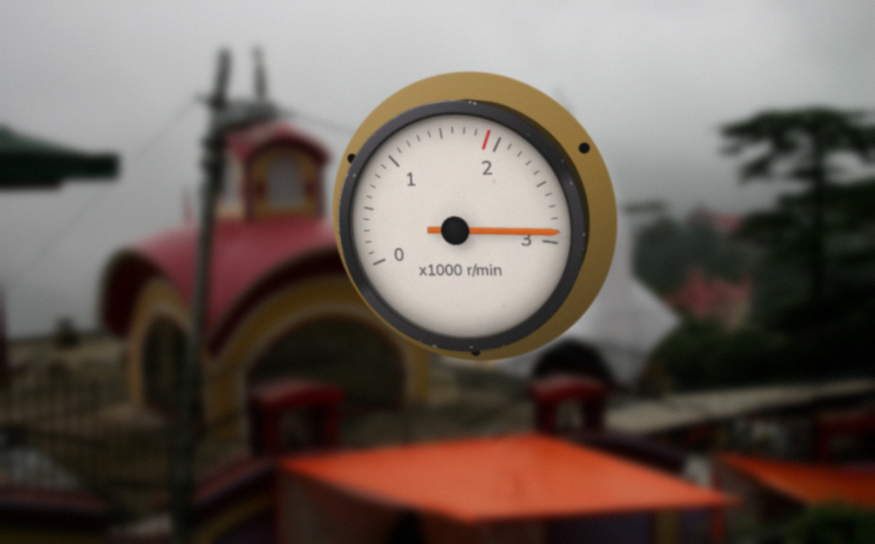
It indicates 2900 rpm
